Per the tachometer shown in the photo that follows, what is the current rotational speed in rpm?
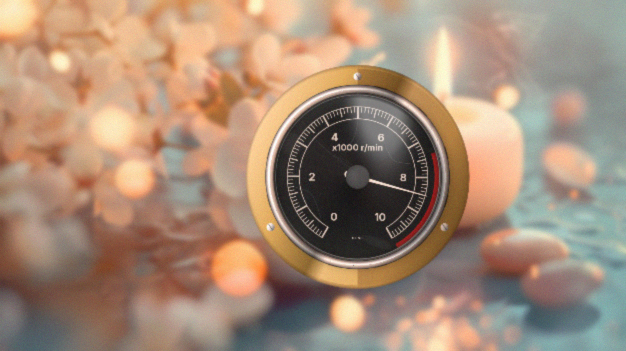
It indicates 8500 rpm
